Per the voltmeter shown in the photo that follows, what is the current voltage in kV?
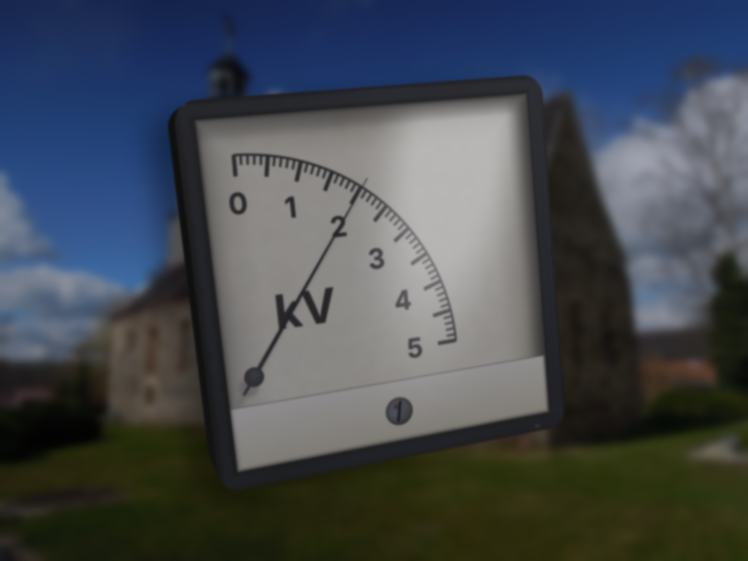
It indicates 2 kV
